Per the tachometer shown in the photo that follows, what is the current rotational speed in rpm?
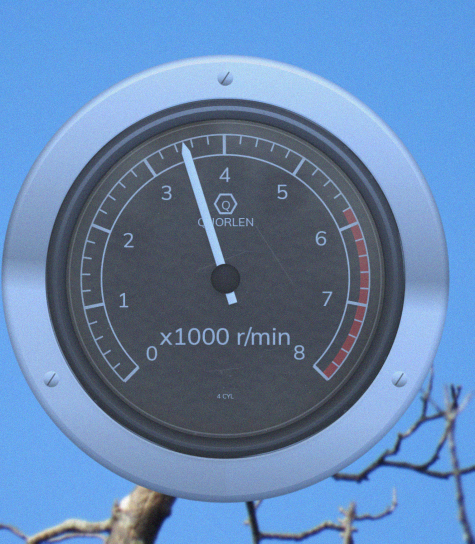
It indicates 3500 rpm
